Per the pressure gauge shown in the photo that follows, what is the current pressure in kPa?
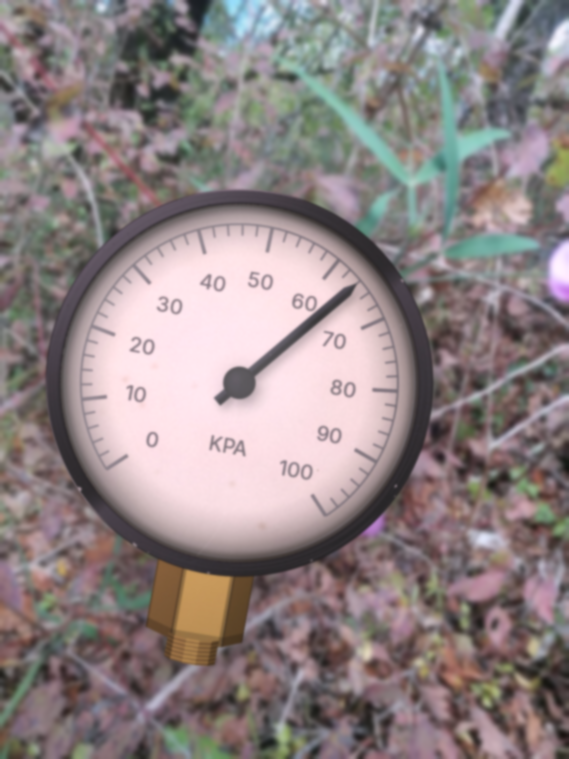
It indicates 64 kPa
